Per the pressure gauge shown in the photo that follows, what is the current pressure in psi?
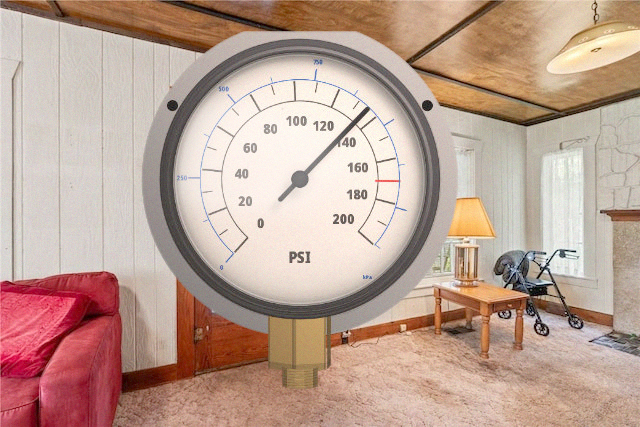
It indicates 135 psi
